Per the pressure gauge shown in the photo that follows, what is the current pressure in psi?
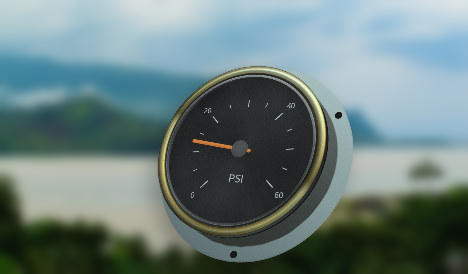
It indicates 12.5 psi
